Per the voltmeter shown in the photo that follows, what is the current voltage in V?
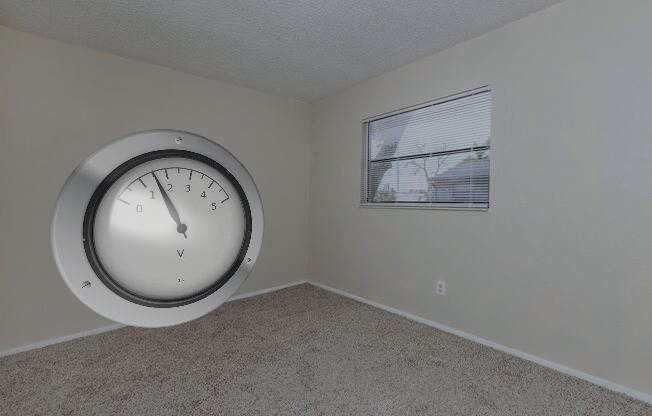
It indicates 1.5 V
